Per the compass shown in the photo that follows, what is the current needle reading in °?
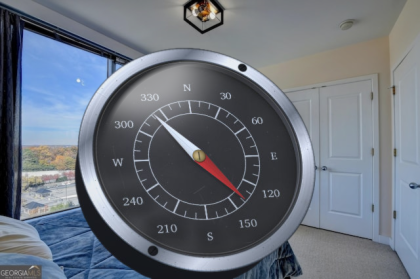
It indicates 140 °
